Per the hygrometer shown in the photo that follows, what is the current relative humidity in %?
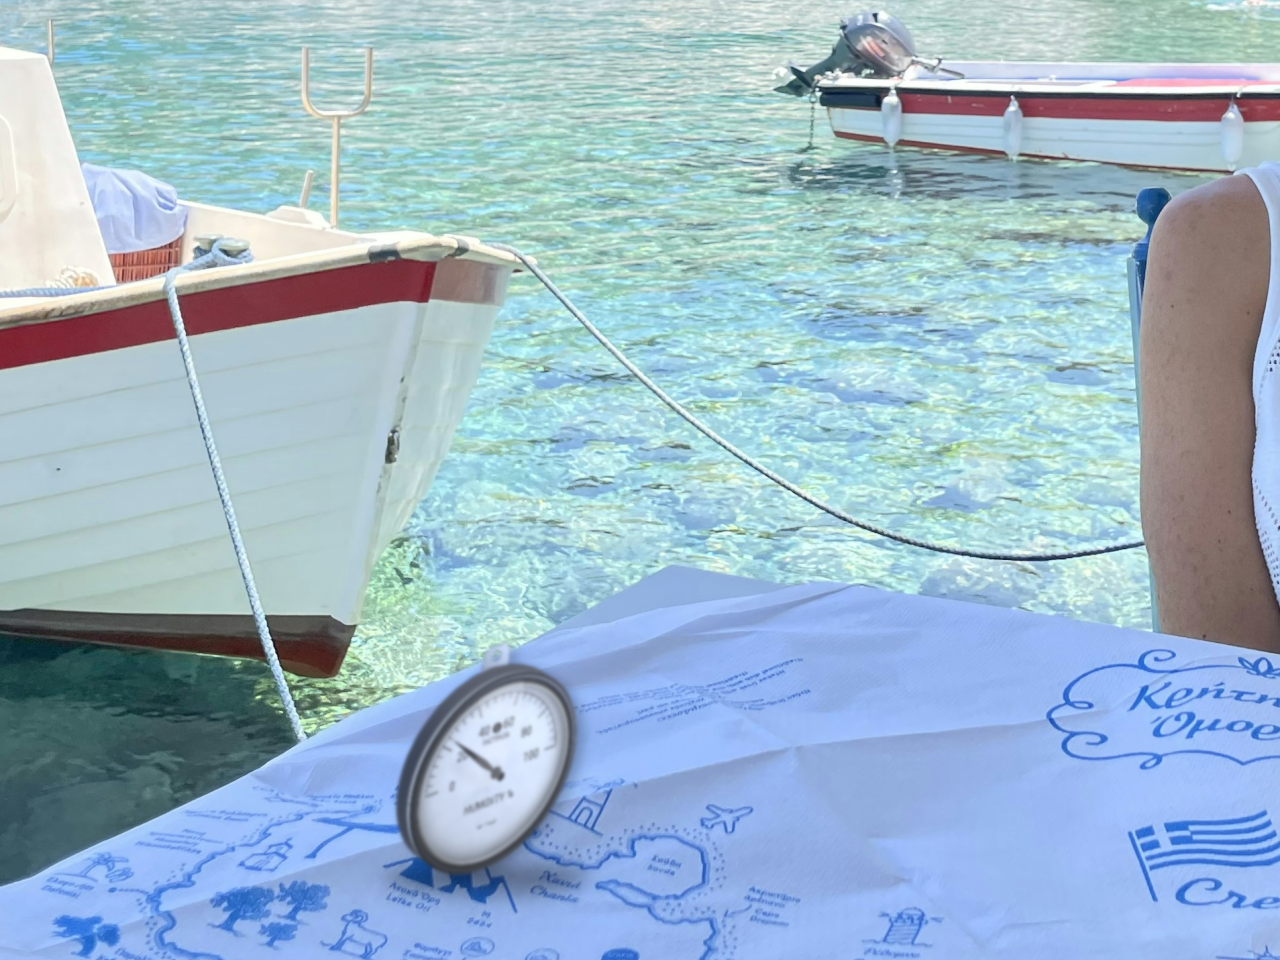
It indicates 24 %
